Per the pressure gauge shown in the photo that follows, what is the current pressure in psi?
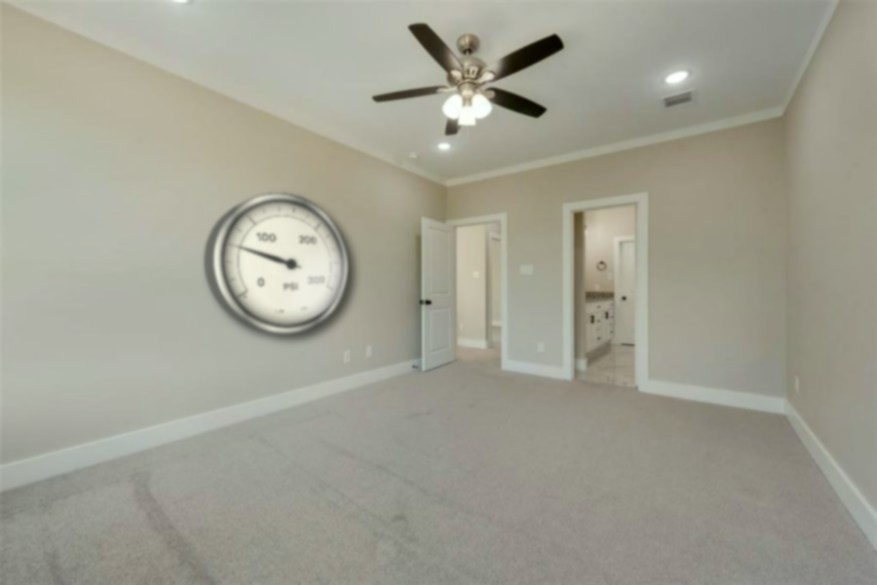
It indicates 60 psi
